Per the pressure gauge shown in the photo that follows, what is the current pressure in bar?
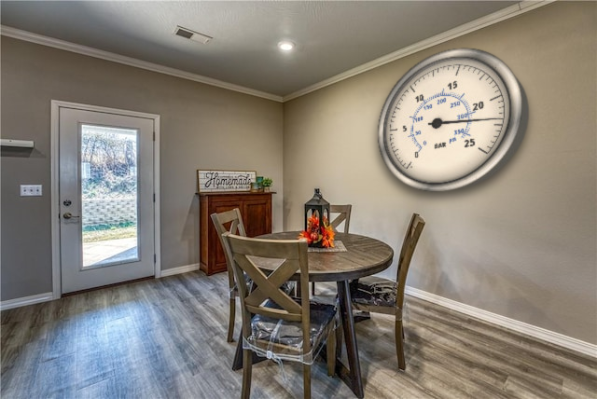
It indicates 22 bar
